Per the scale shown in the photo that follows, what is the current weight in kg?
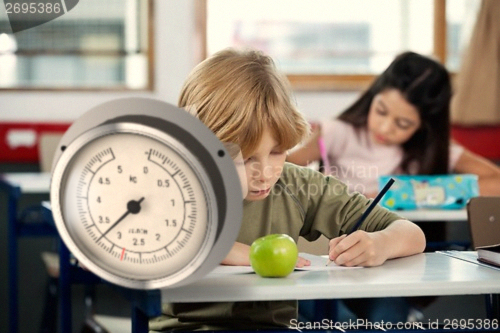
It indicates 3.25 kg
